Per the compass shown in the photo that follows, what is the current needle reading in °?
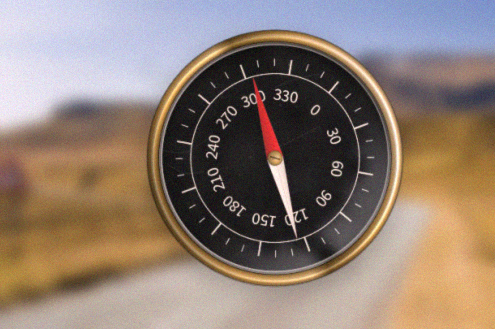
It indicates 305 °
